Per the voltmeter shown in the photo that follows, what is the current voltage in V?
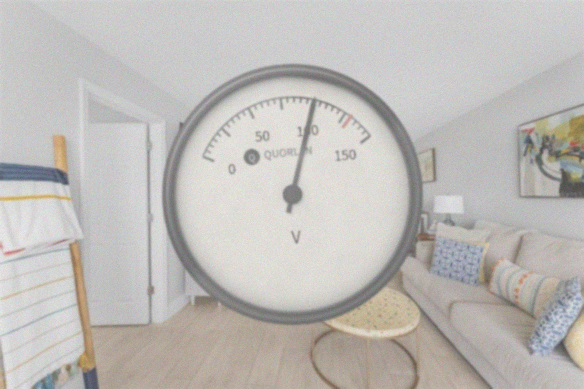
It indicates 100 V
